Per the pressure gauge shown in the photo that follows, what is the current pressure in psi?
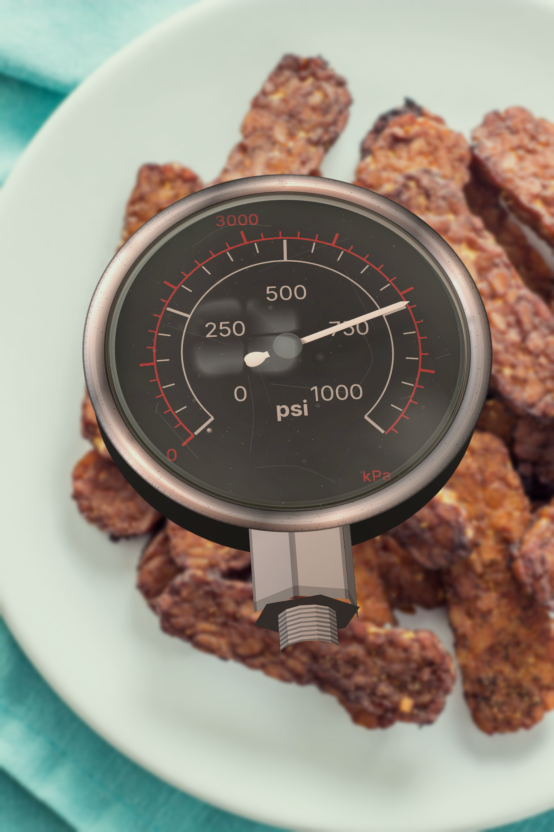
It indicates 750 psi
